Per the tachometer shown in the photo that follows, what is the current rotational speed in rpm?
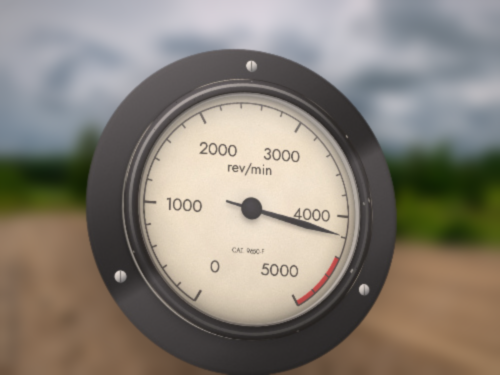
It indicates 4200 rpm
